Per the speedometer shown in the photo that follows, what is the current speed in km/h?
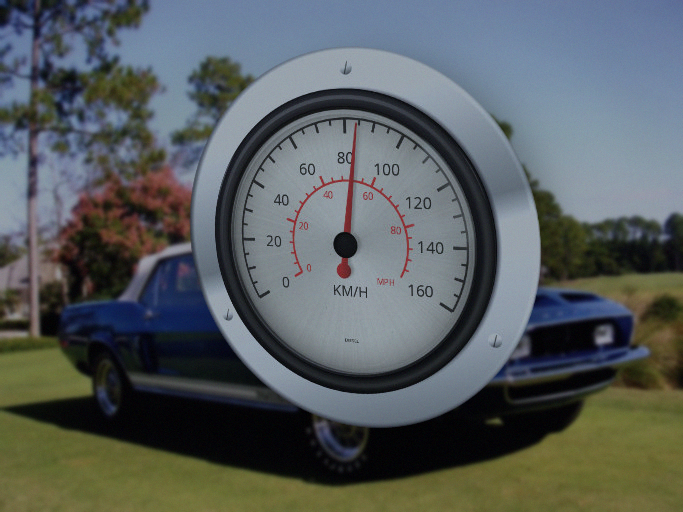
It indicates 85 km/h
